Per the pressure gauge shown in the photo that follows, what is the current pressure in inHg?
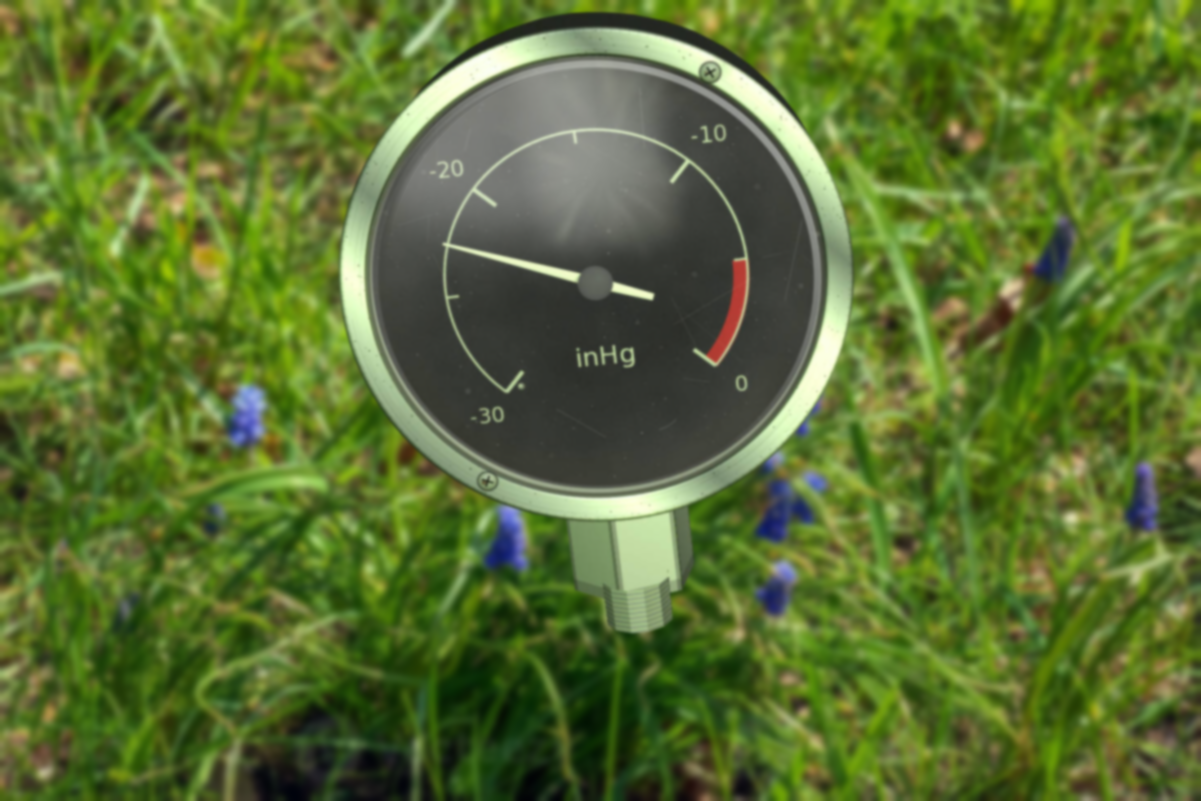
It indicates -22.5 inHg
